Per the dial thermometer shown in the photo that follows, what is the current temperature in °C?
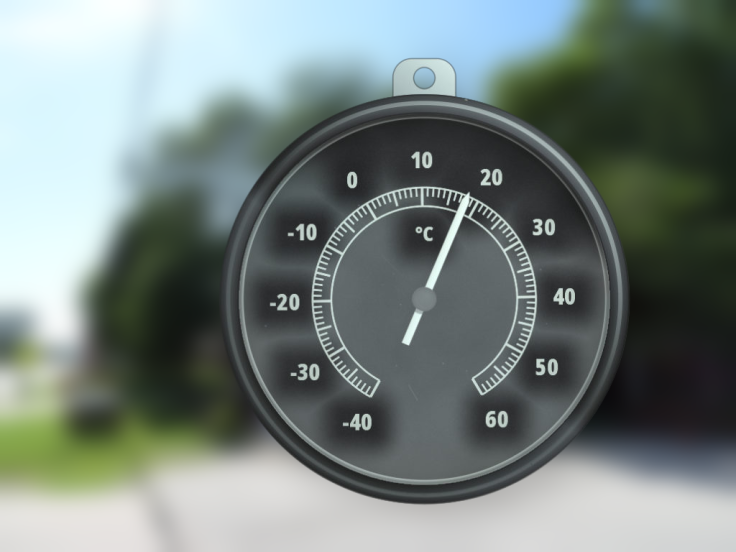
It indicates 18 °C
